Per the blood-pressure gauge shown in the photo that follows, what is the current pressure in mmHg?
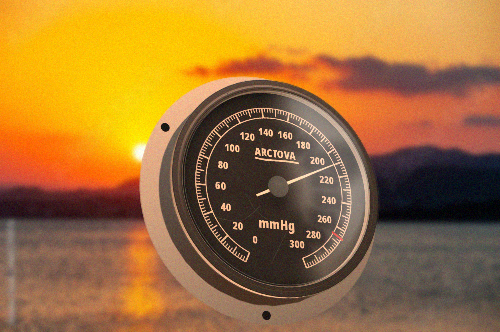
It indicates 210 mmHg
